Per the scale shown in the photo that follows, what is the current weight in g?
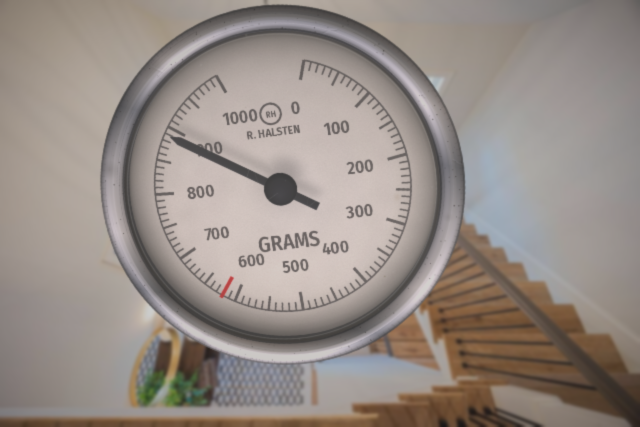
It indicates 890 g
